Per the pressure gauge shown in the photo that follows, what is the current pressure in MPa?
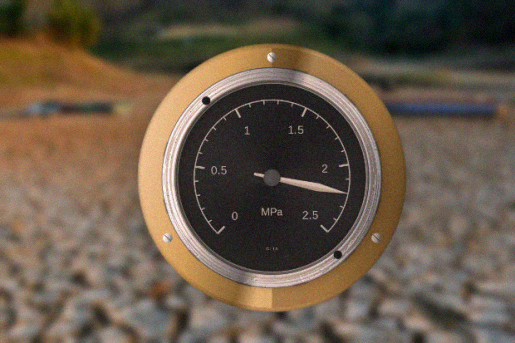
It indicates 2.2 MPa
